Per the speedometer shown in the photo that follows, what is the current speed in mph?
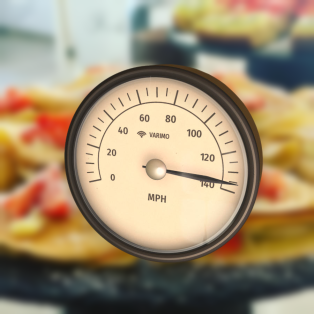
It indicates 135 mph
